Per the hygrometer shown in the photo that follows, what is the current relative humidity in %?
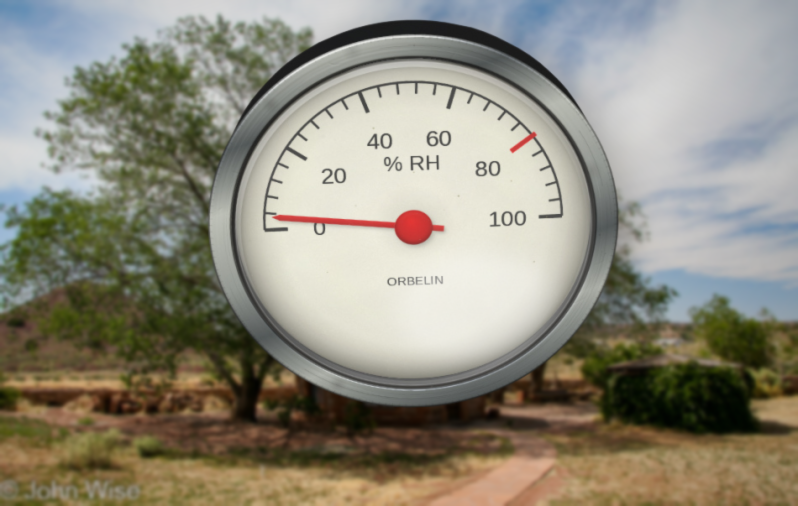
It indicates 4 %
